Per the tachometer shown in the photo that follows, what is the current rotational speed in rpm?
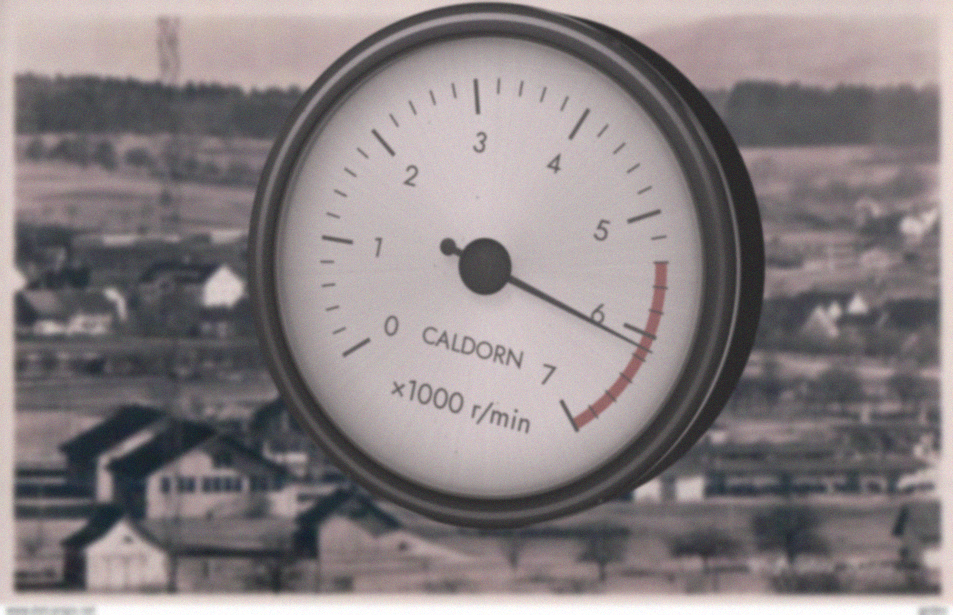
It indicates 6100 rpm
